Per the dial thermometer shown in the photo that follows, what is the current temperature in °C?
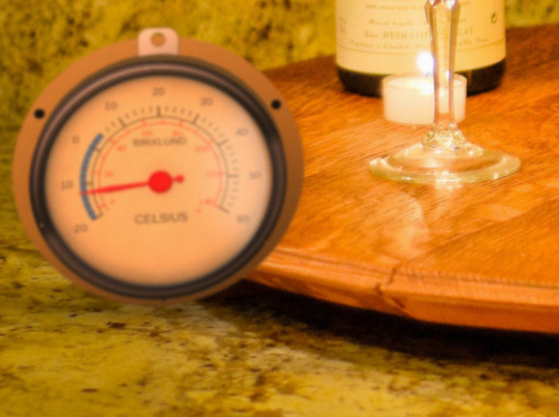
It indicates -12 °C
